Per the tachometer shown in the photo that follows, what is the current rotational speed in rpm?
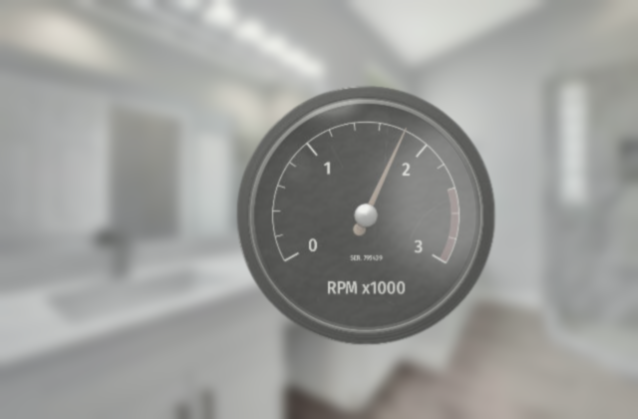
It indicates 1800 rpm
